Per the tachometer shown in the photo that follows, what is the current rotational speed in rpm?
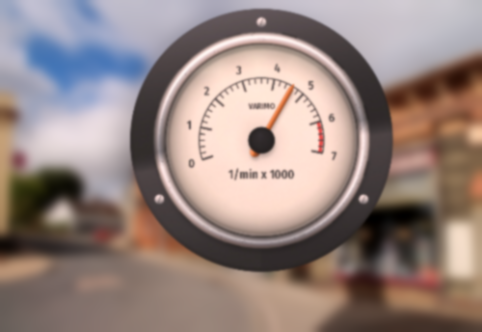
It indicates 4600 rpm
